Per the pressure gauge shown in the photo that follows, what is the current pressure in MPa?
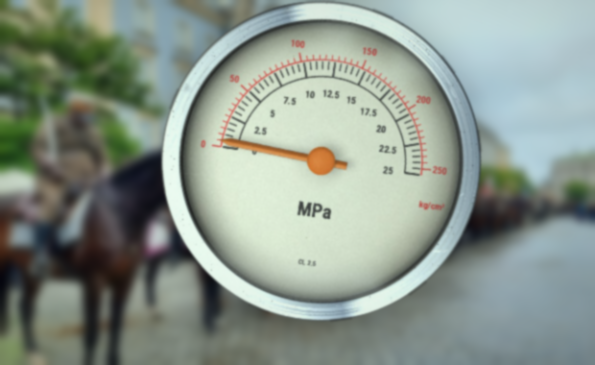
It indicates 0.5 MPa
